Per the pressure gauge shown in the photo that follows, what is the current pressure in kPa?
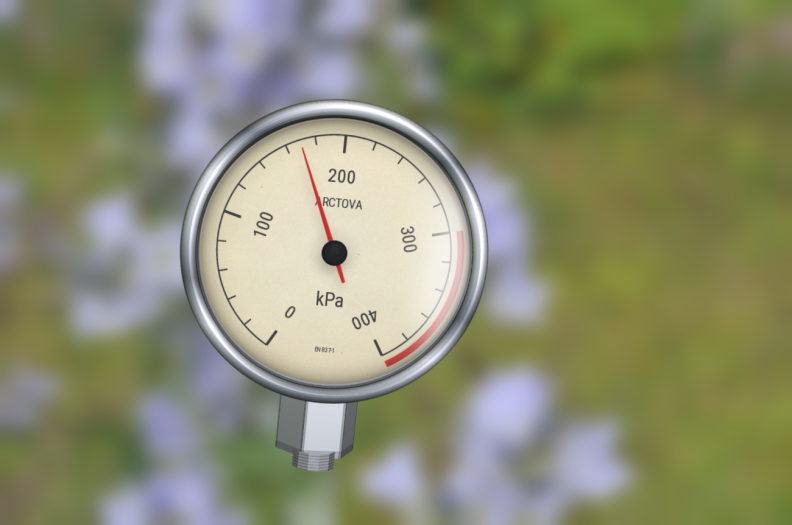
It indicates 170 kPa
